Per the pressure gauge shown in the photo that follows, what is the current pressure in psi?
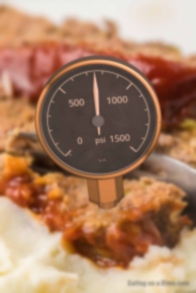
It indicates 750 psi
